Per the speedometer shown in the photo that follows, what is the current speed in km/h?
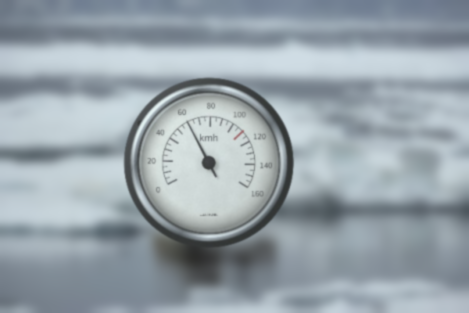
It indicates 60 km/h
